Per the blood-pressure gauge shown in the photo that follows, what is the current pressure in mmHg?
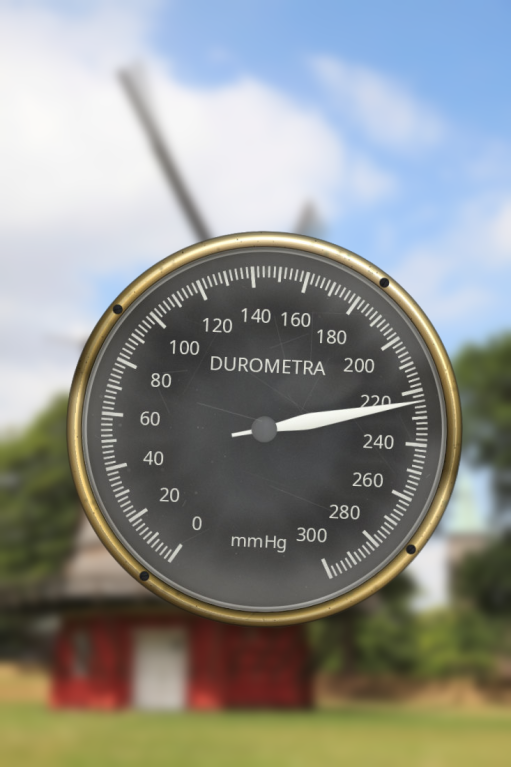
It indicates 224 mmHg
